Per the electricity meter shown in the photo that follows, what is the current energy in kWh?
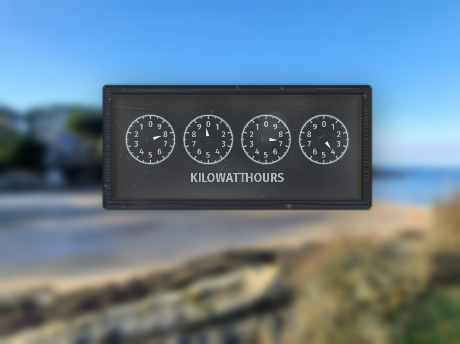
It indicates 7974 kWh
